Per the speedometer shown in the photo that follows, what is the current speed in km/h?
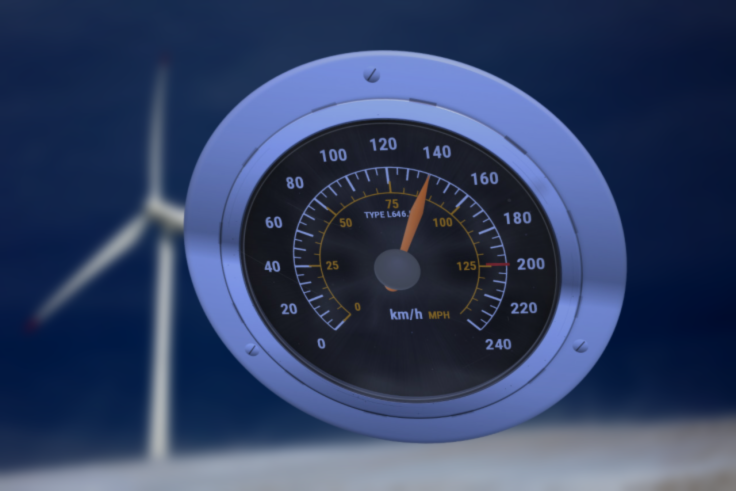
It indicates 140 km/h
